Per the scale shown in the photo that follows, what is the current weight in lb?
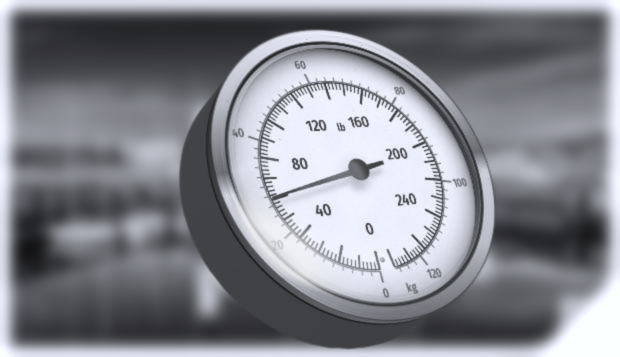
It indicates 60 lb
